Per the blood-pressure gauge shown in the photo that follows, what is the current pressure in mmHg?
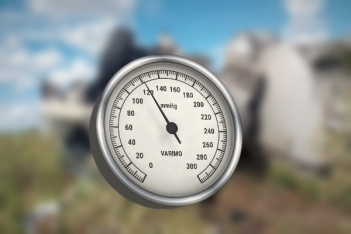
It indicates 120 mmHg
